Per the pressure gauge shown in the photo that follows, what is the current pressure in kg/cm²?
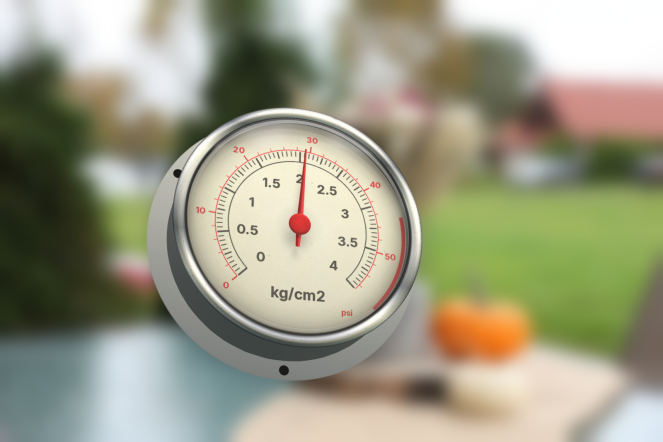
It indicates 2.05 kg/cm²
